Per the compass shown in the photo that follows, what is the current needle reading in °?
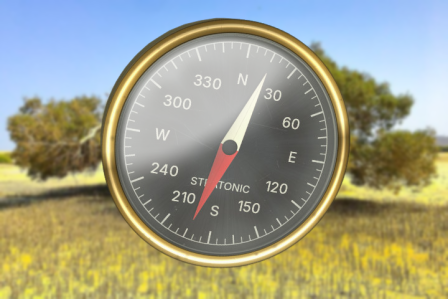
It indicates 195 °
